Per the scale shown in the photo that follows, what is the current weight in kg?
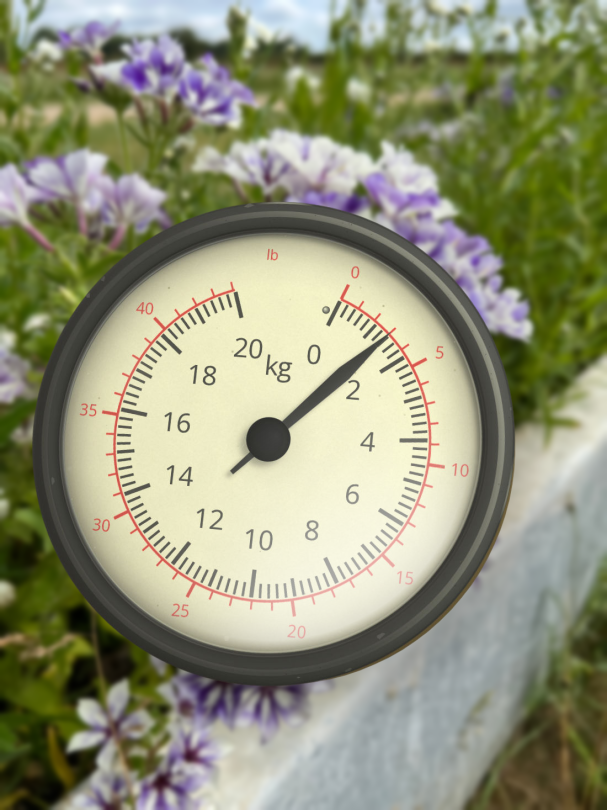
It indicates 1.4 kg
